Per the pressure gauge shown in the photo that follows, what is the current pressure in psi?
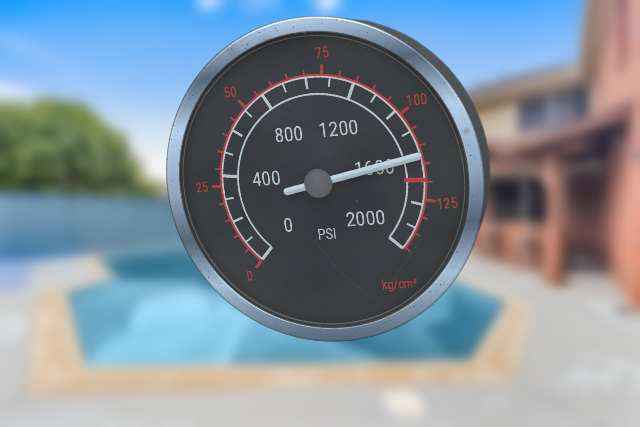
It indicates 1600 psi
